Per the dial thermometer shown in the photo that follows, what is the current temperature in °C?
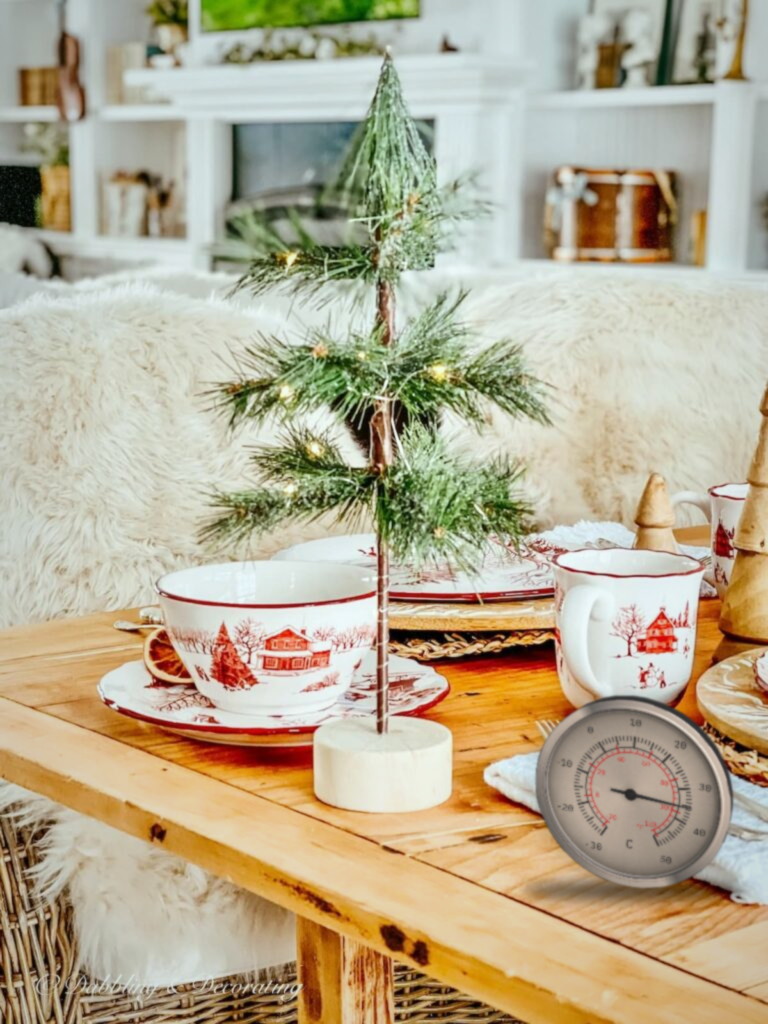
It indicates 35 °C
